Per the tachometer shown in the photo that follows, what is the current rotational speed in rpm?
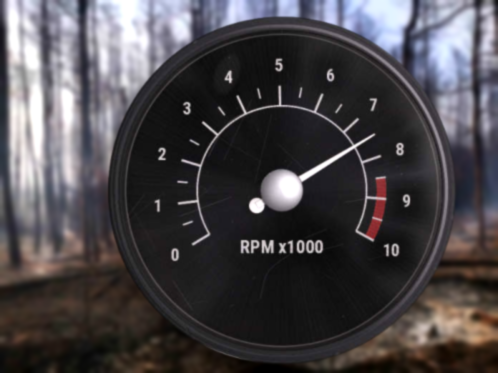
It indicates 7500 rpm
